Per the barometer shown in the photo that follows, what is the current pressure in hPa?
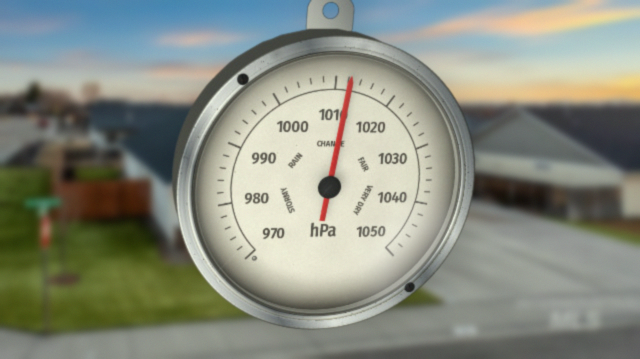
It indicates 1012 hPa
